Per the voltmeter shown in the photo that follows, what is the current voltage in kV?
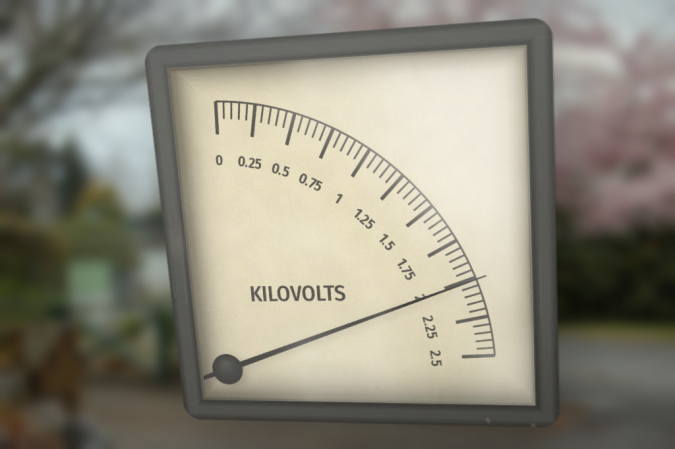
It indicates 2 kV
